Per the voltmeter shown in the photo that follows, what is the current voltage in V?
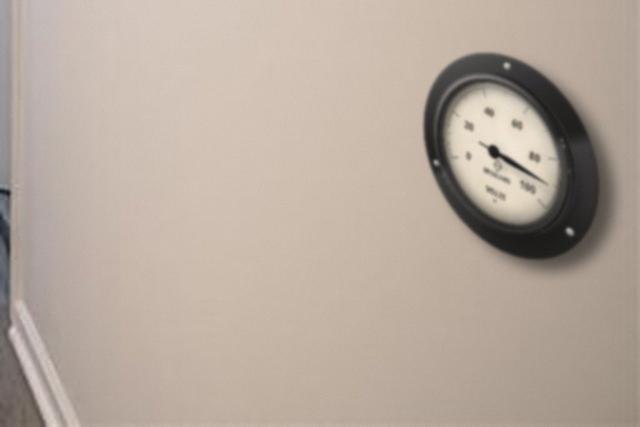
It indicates 90 V
